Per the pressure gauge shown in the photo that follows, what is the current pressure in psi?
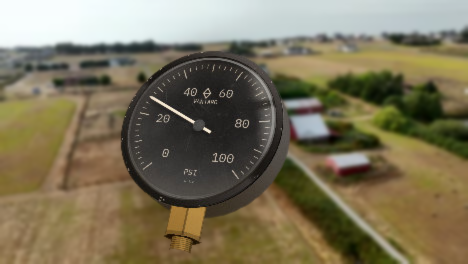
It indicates 26 psi
